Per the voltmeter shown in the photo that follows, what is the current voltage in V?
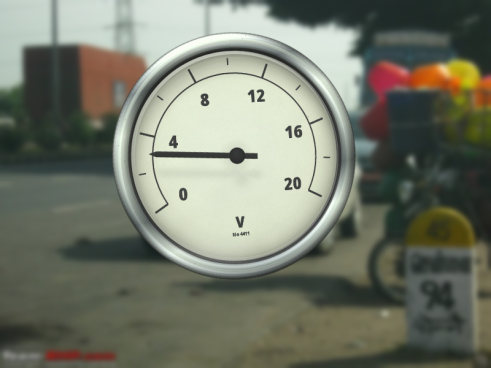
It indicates 3 V
